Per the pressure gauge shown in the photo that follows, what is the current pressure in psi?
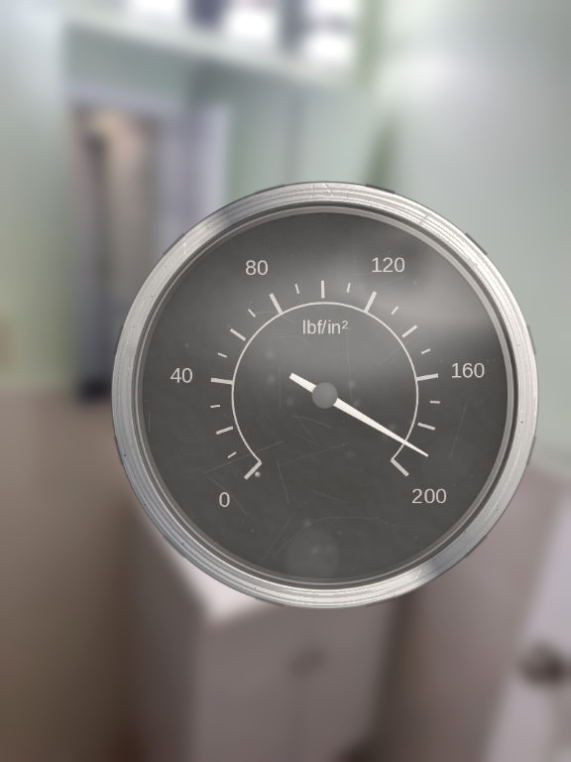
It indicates 190 psi
